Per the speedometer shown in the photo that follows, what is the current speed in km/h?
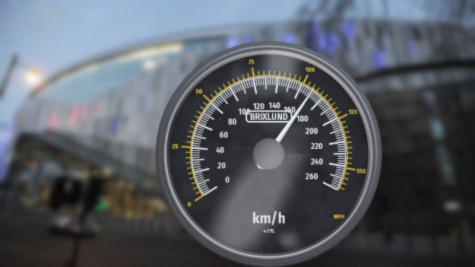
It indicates 170 km/h
